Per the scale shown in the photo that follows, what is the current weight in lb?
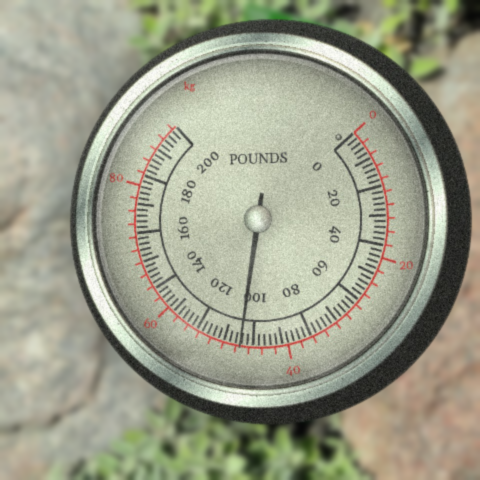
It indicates 104 lb
